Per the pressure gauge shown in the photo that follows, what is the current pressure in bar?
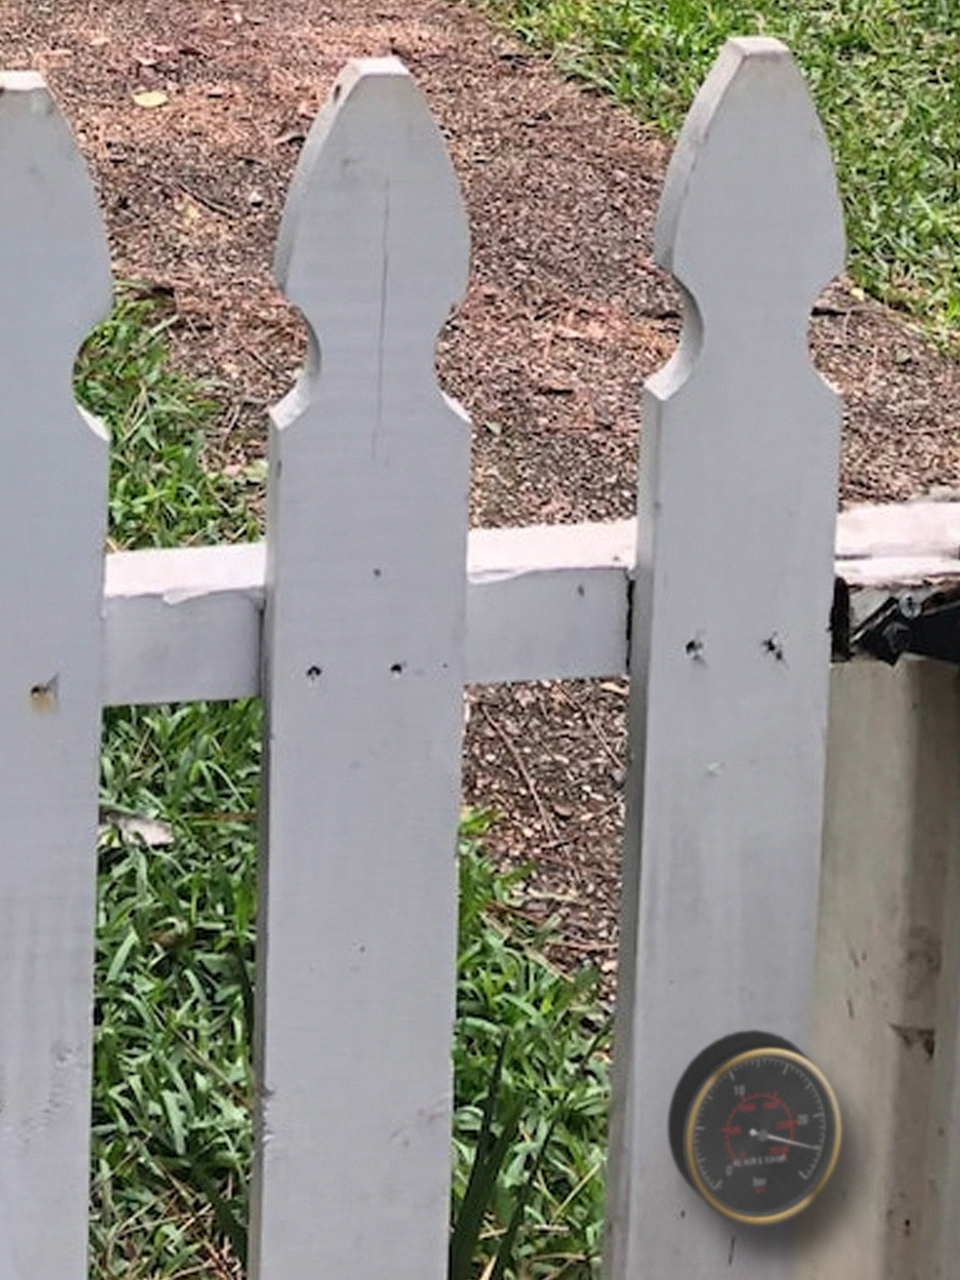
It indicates 22.5 bar
